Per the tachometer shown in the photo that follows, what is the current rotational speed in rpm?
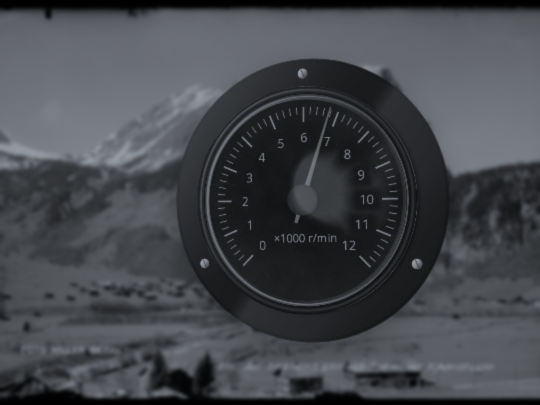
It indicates 6800 rpm
